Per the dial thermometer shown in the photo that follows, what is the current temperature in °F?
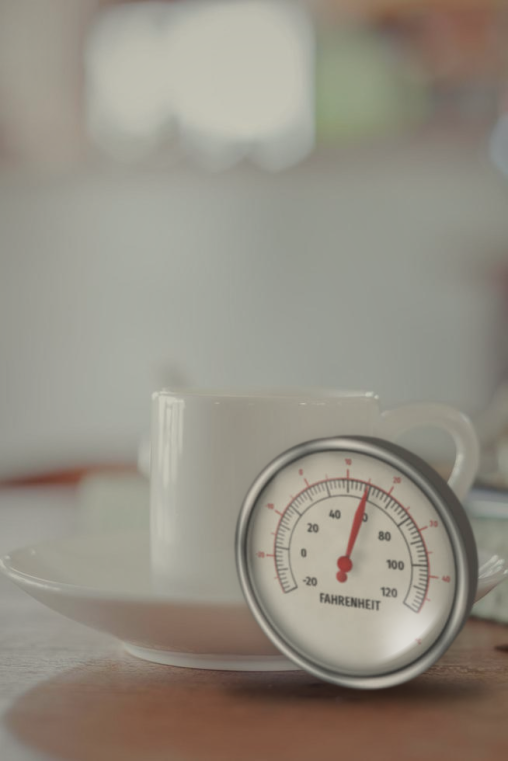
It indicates 60 °F
